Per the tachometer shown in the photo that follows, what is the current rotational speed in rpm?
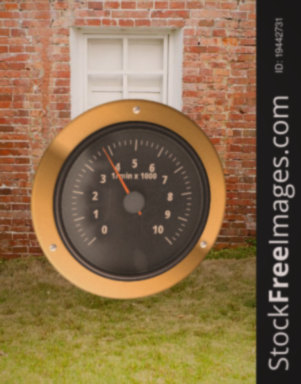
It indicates 3800 rpm
